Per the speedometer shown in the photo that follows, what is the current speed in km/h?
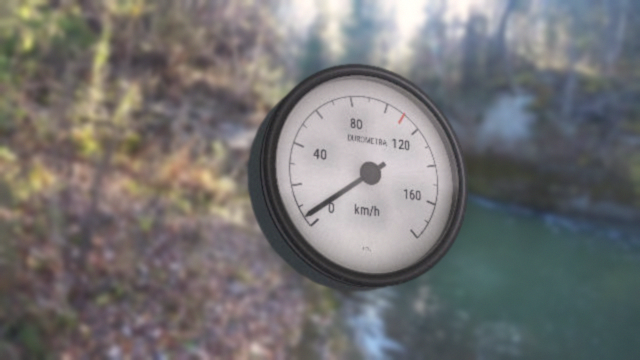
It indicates 5 km/h
